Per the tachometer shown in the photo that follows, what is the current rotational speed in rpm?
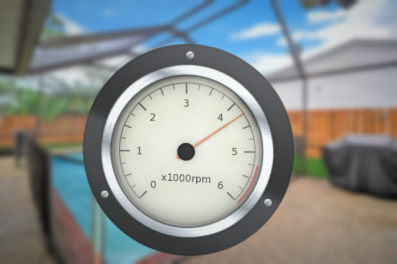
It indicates 4250 rpm
